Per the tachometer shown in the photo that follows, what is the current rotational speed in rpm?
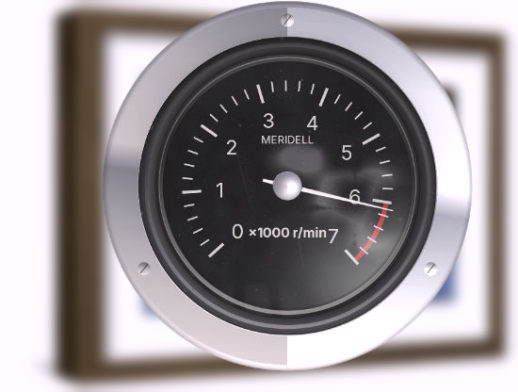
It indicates 6100 rpm
